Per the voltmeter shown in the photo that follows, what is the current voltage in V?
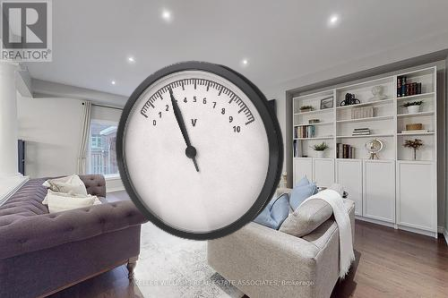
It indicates 3 V
